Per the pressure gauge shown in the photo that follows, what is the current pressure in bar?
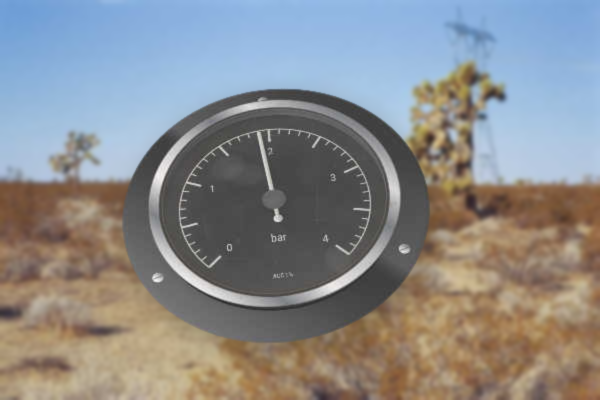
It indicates 1.9 bar
